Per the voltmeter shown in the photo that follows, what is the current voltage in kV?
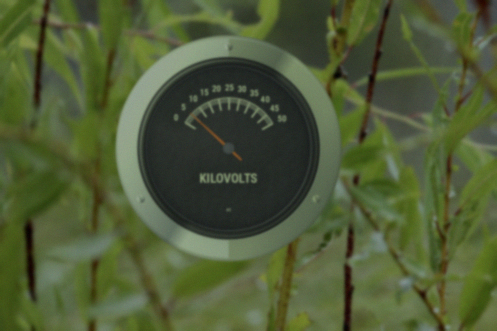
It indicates 5 kV
